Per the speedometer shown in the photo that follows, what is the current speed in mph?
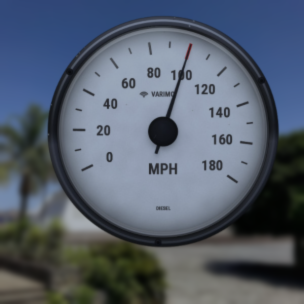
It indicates 100 mph
